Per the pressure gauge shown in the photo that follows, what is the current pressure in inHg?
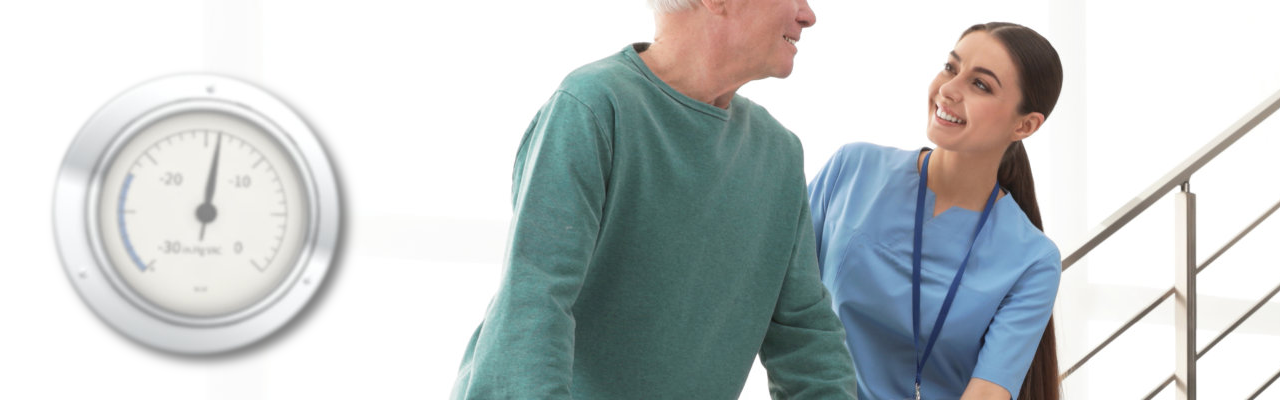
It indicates -14 inHg
